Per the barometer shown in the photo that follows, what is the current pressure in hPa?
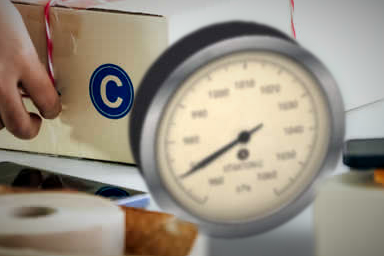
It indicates 970 hPa
